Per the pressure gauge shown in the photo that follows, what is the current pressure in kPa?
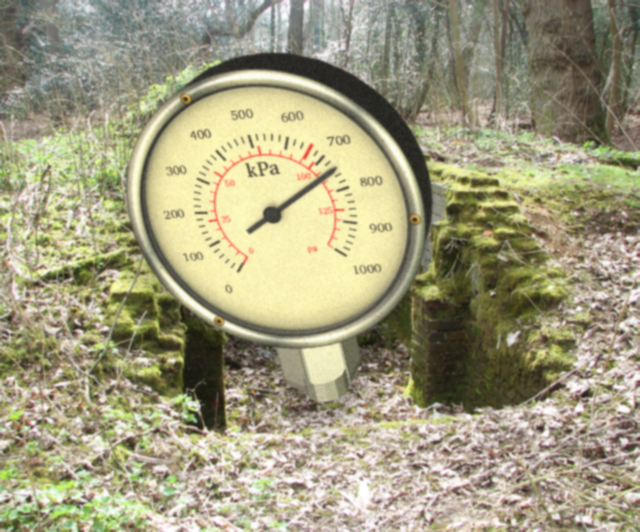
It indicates 740 kPa
